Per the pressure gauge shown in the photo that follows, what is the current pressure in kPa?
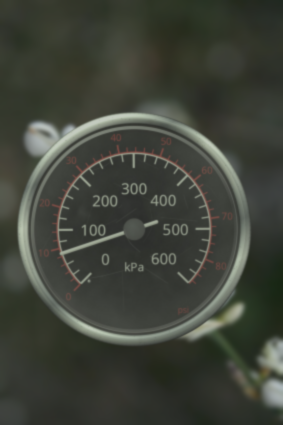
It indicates 60 kPa
